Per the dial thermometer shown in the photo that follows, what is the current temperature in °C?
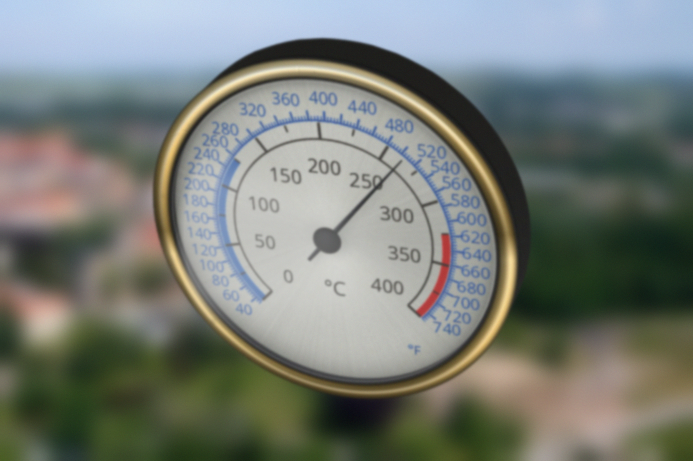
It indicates 262.5 °C
